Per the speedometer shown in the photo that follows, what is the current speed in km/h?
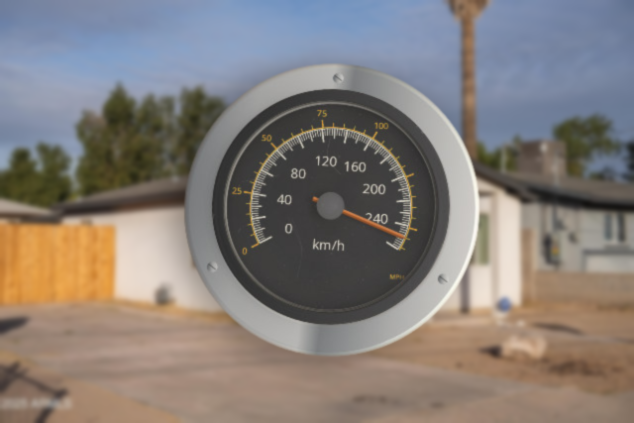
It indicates 250 km/h
